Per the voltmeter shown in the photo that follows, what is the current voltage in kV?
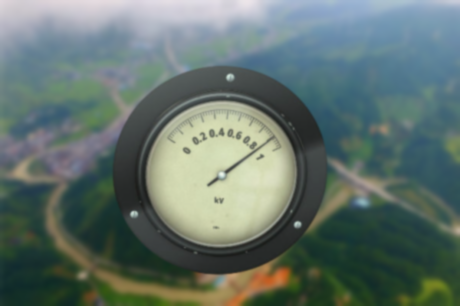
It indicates 0.9 kV
